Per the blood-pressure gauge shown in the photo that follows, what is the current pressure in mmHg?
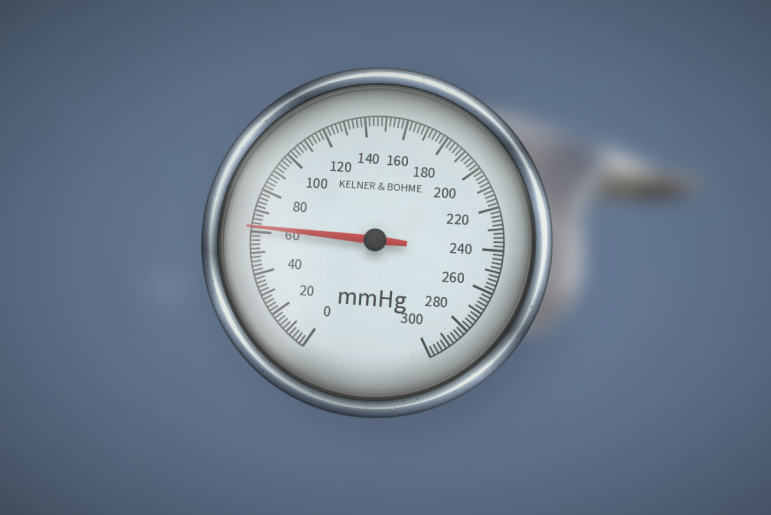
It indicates 62 mmHg
